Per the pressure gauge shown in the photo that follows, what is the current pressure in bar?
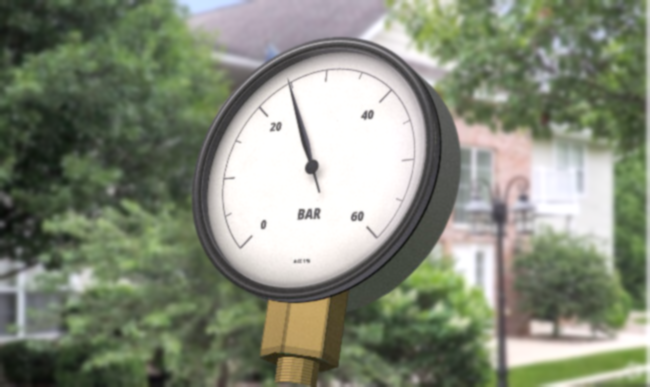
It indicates 25 bar
